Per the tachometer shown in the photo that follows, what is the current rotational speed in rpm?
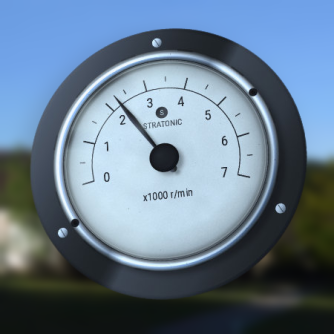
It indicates 2250 rpm
